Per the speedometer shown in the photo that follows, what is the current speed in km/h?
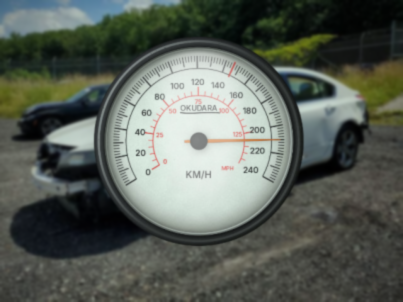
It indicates 210 km/h
